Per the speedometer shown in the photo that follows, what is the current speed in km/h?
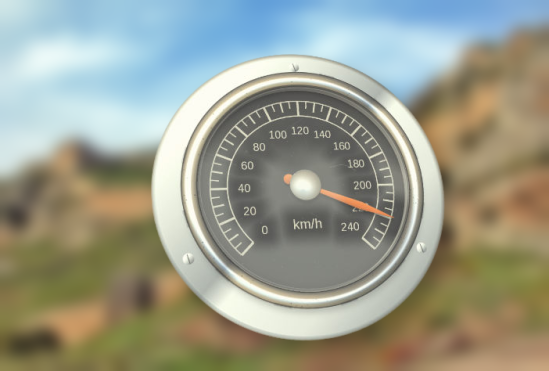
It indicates 220 km/h
